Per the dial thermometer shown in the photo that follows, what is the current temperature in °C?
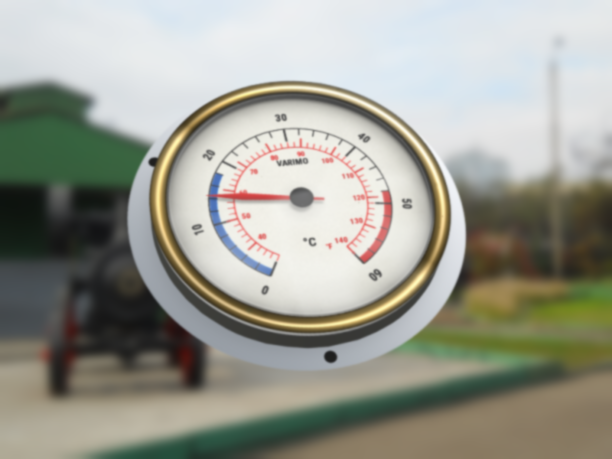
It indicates 14 °C
